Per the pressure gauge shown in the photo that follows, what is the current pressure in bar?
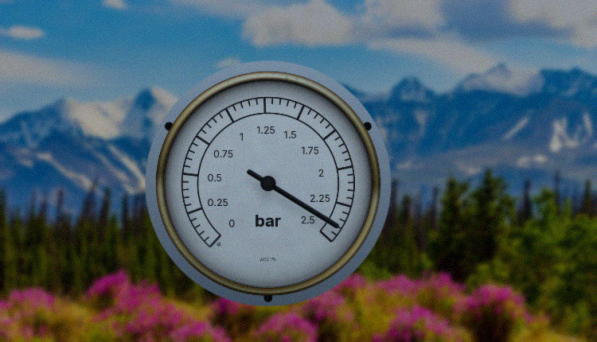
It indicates 2.4 bar
